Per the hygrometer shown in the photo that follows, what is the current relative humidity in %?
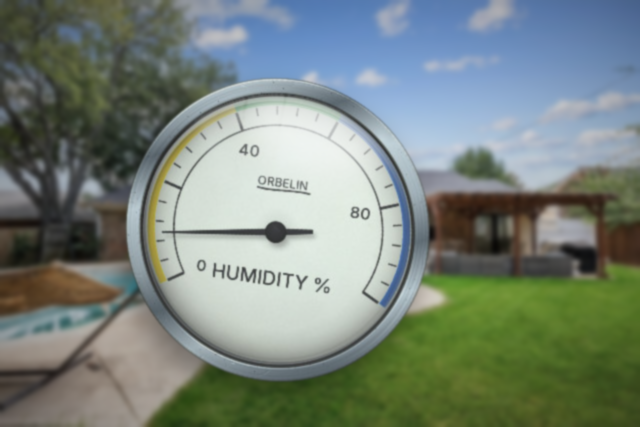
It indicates 10 %
